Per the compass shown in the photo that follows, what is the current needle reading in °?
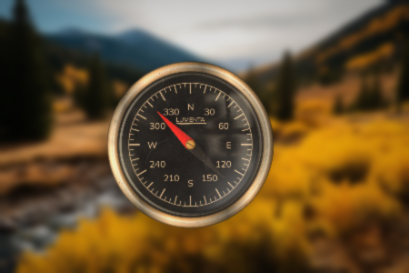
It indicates 315 °
